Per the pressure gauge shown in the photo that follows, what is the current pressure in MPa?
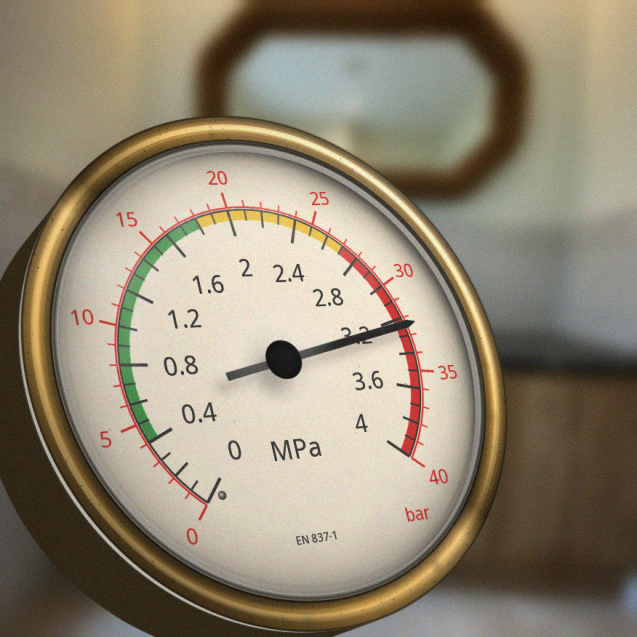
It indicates 3.25 MPa
